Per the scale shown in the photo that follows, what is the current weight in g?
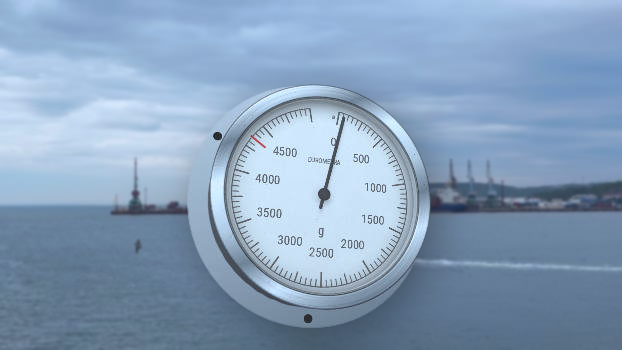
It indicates 50 g
